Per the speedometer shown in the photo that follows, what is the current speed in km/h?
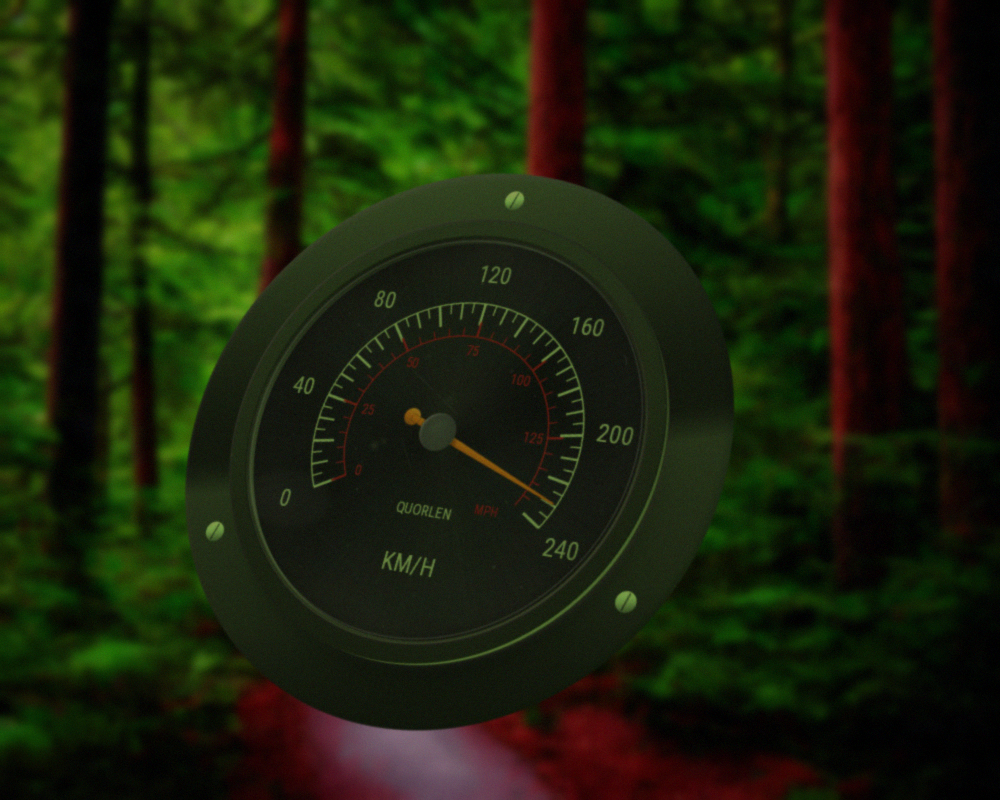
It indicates 230 km/h
